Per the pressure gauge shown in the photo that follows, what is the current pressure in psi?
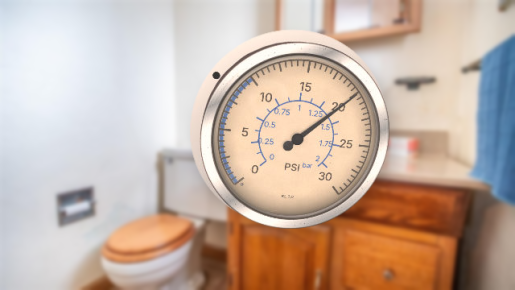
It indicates 20 psi
